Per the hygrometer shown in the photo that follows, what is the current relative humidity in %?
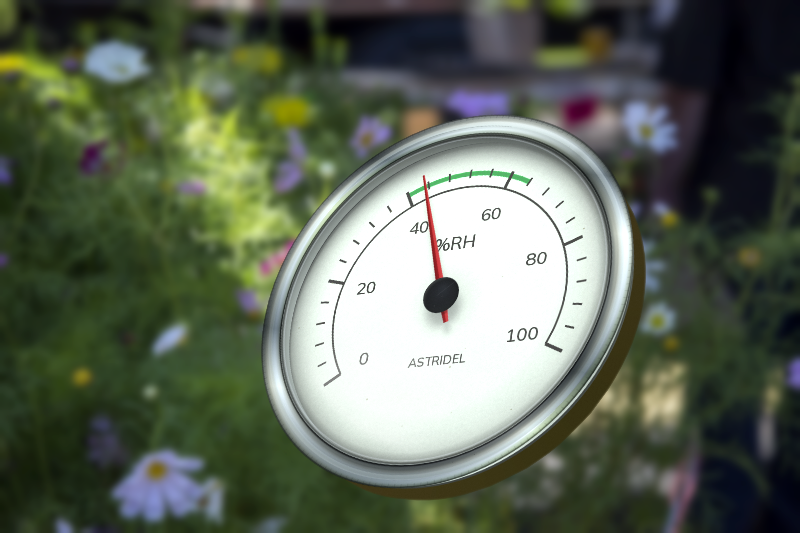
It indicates 44 %
